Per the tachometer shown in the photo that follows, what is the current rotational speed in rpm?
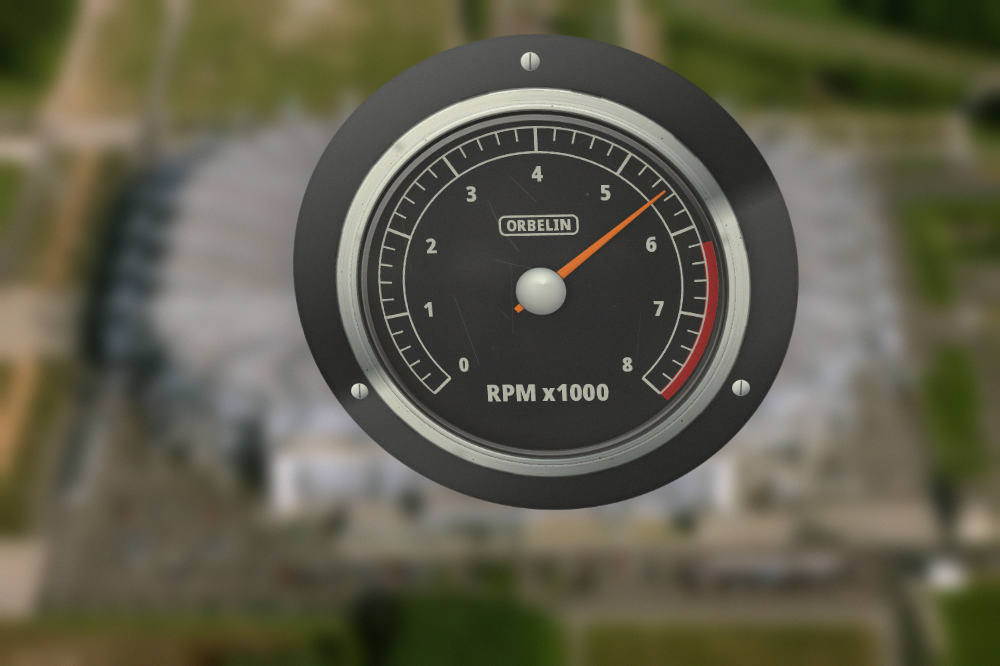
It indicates 5500 rpm
